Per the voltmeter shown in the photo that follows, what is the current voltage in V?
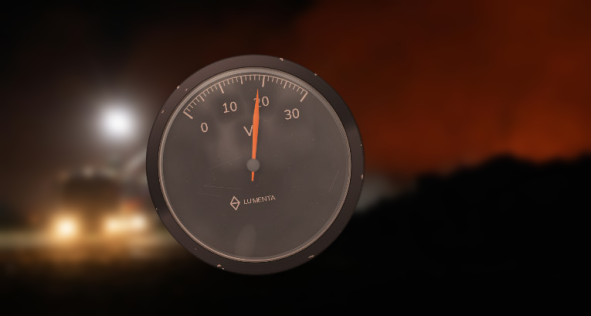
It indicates 19 V
